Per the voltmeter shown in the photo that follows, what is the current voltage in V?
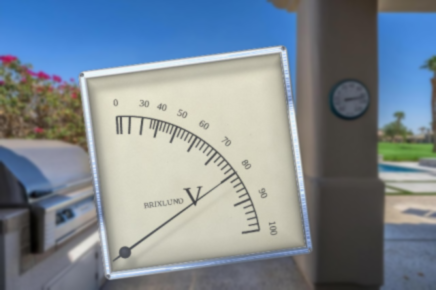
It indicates 80 V
